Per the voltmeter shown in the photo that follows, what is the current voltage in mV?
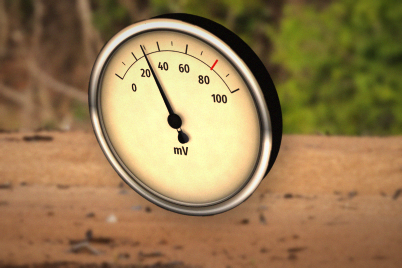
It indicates 30 mV
